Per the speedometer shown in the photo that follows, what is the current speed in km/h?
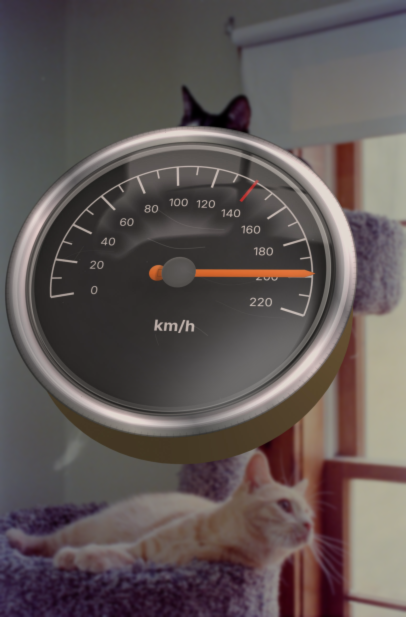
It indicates 200 km/h
